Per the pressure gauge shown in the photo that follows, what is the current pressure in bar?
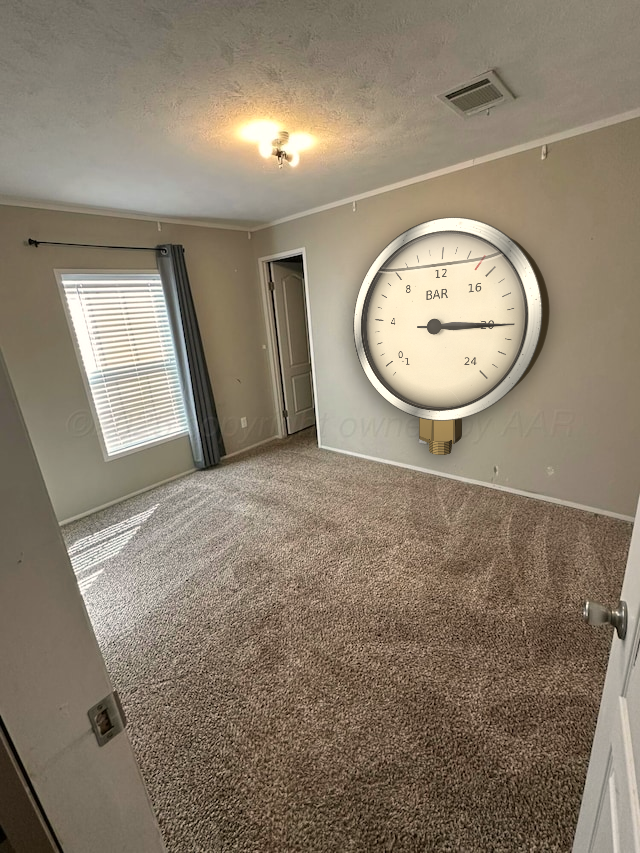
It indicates 20 bar
